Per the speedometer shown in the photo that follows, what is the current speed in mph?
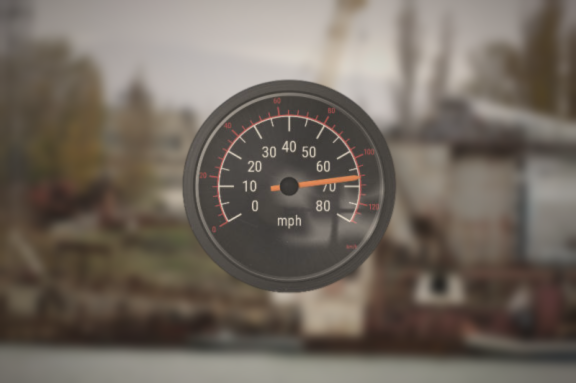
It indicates 67.5 mph
